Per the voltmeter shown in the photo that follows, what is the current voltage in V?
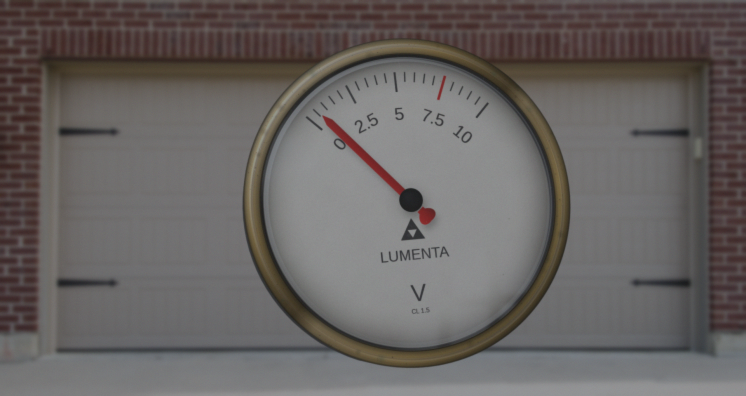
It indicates 0.5 V
